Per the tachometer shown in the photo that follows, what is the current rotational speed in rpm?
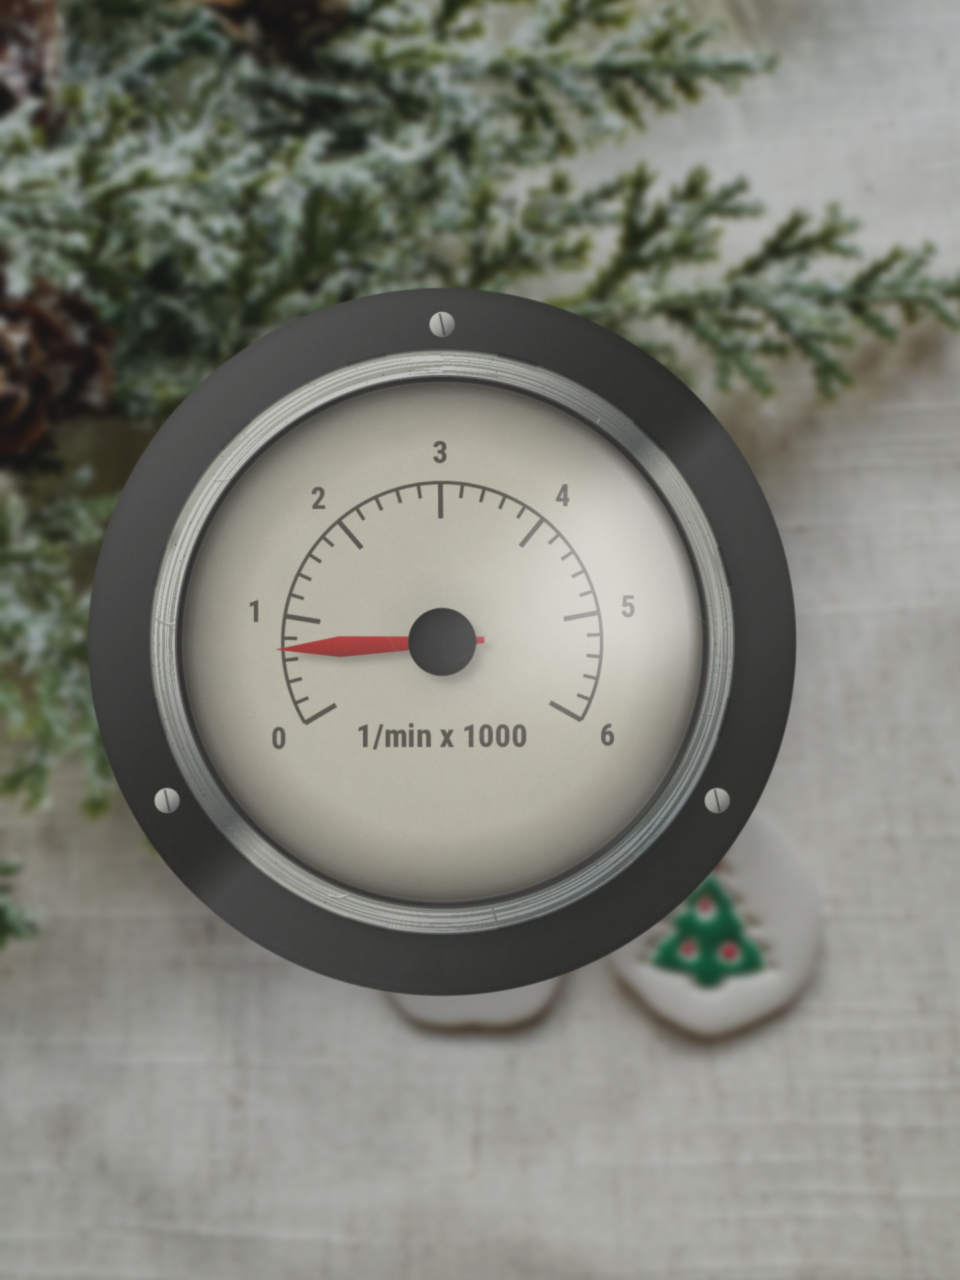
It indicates 700 rpm
